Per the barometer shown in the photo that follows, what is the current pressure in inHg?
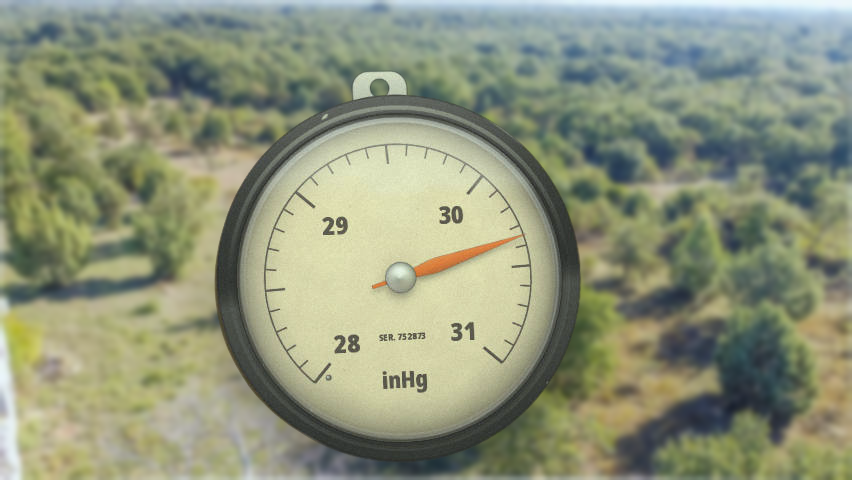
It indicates 30.35 inHg
